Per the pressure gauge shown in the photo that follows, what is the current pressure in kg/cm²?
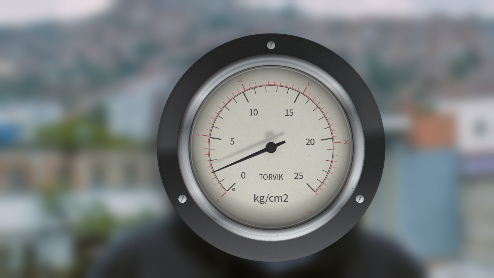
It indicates 2 kg/cm²
